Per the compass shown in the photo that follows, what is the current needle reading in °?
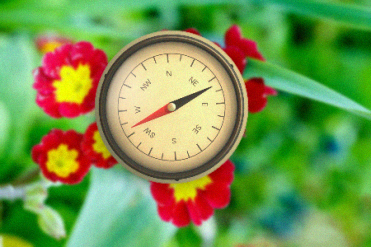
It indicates 247.5 °
